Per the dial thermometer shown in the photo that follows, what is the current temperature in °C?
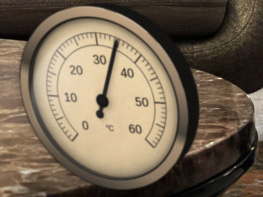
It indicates 35 °C
